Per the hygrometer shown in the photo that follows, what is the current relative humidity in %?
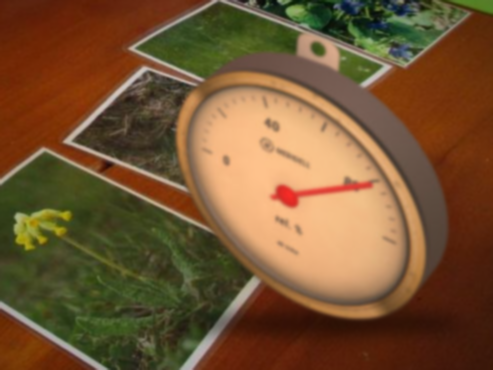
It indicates 80 %
